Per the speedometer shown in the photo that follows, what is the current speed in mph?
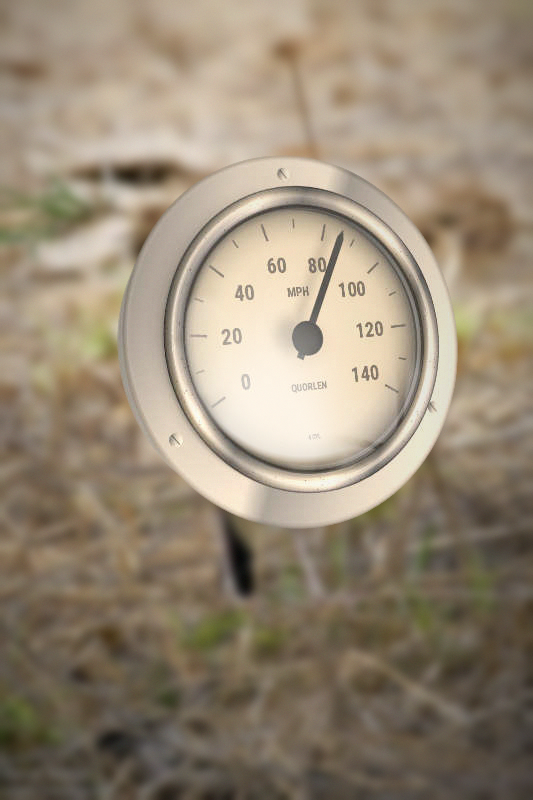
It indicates 85 mph
